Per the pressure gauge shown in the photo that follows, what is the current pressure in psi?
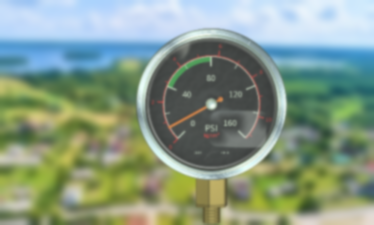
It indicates 10 psi
